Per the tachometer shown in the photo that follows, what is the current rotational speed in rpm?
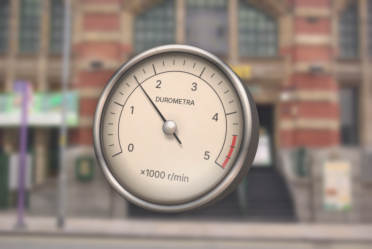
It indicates 1600 rpm
